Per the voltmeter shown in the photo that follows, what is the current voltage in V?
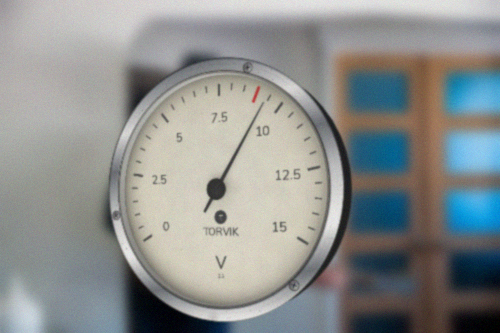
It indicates 9.5 V
